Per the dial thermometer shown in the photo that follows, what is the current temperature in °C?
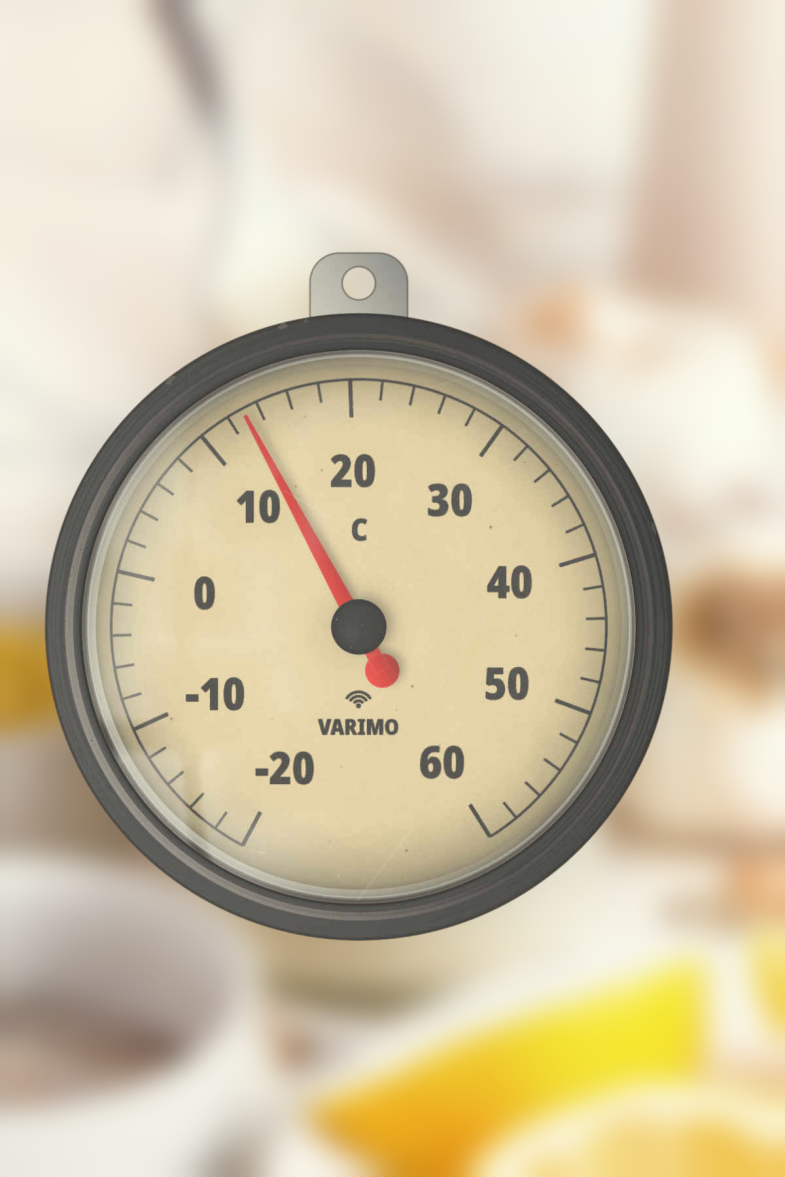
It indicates 13 °C
